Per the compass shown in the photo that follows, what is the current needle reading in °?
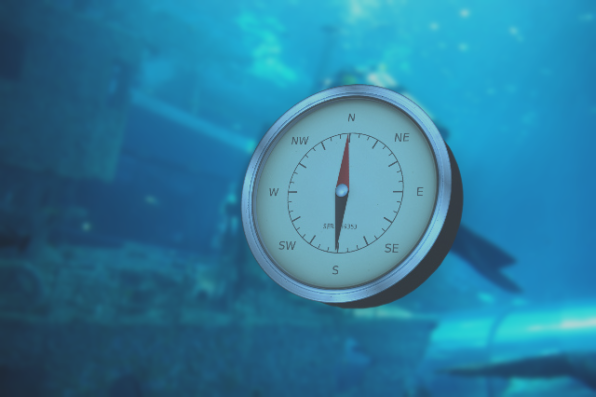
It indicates 0 °
